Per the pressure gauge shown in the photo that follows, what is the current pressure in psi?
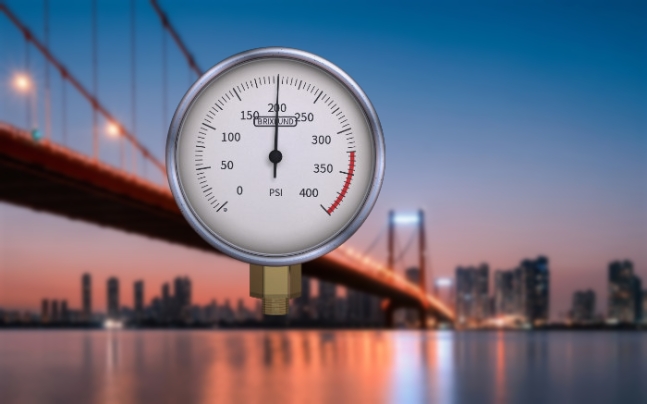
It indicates 200 psi
